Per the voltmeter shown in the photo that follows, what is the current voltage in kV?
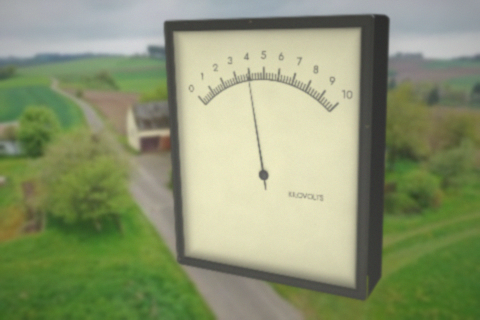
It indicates 4 kV
